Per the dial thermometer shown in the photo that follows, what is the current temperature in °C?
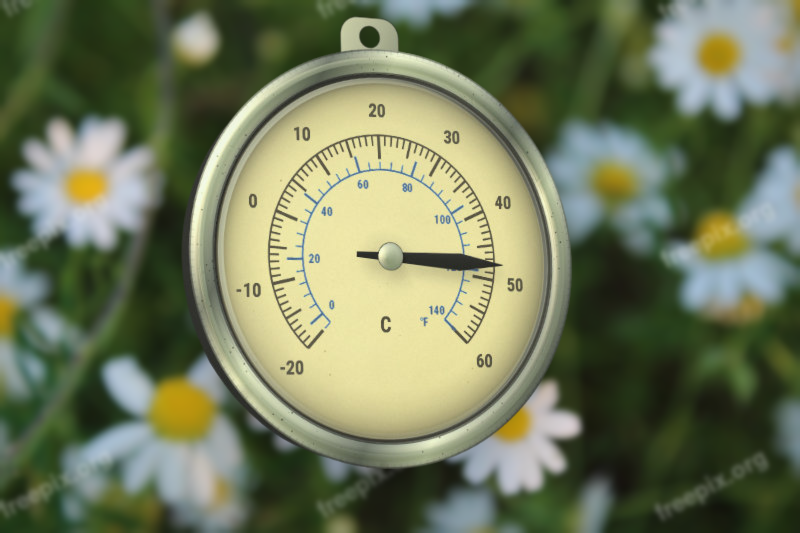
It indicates 48 °C
